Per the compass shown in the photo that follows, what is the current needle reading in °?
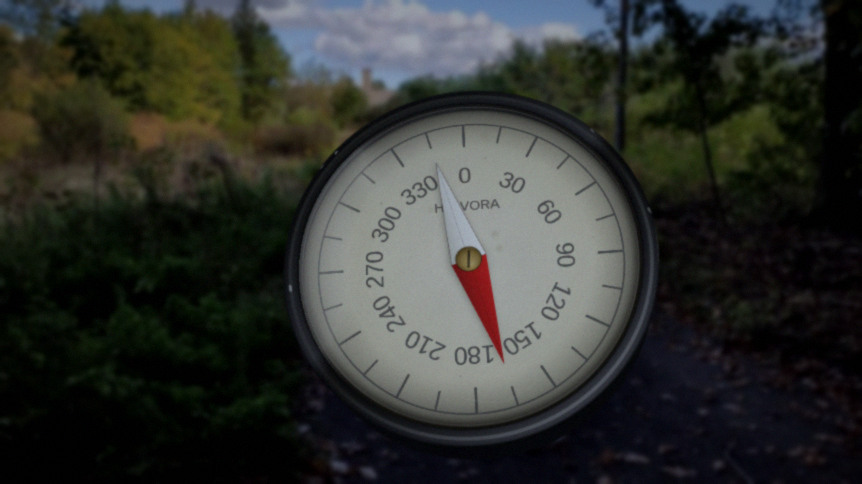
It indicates 165 °
